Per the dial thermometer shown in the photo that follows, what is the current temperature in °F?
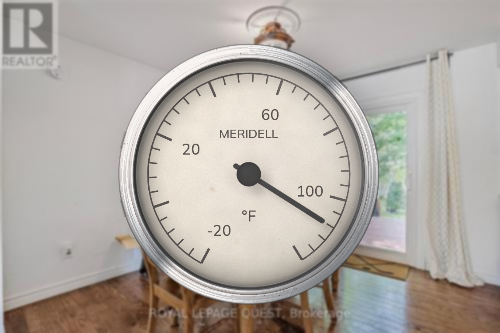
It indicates 108 °F
